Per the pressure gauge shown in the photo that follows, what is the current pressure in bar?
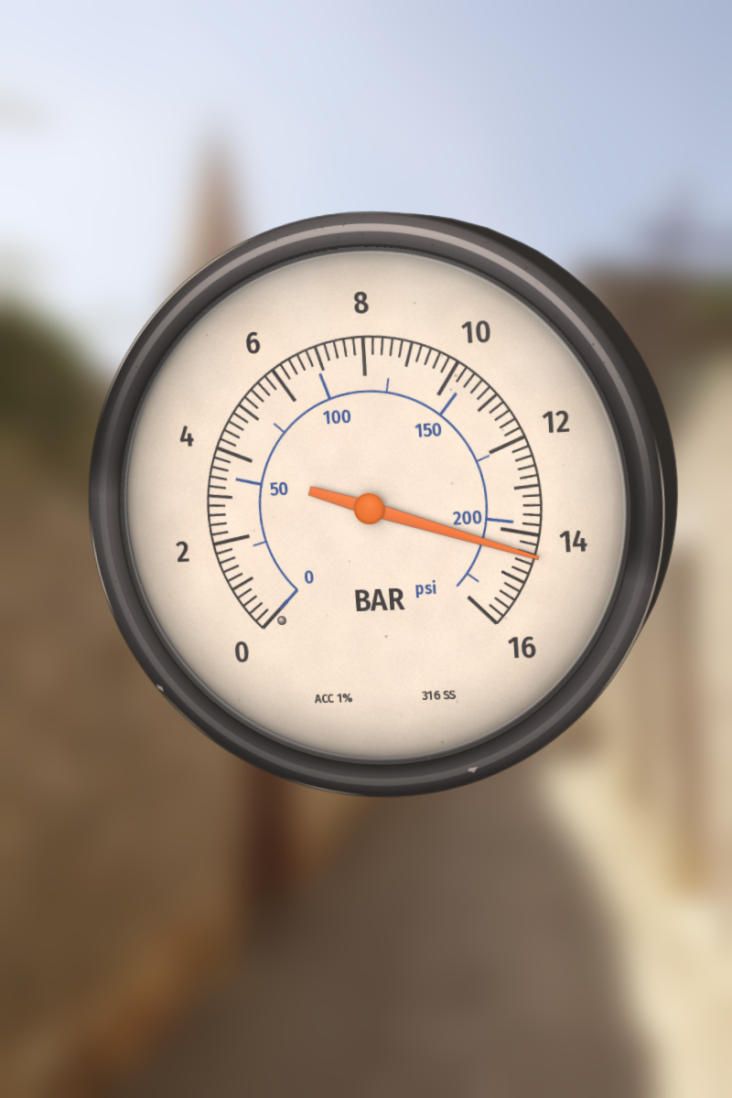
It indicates 14.4 bar
